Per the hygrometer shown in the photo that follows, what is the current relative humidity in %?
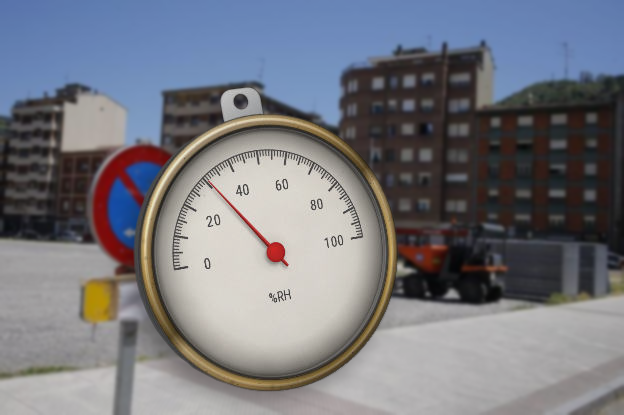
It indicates 30 %
